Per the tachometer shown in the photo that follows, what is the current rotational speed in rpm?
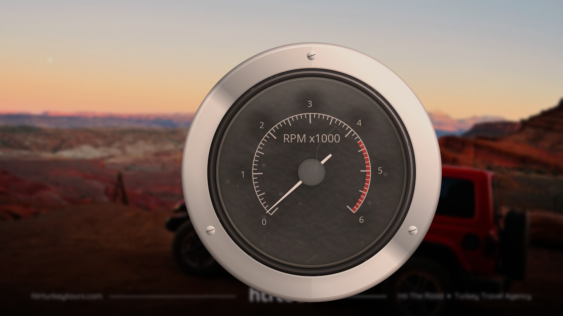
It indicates 100 rpm
